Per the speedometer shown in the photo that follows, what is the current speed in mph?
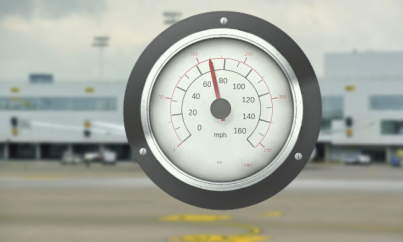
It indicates 70 mph
